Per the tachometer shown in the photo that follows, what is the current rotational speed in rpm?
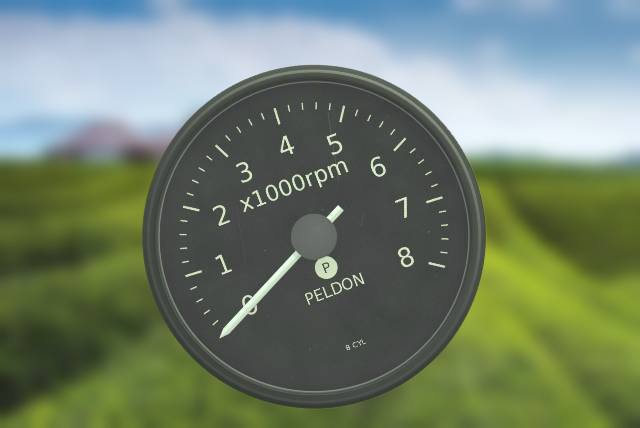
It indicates 0 rpm
